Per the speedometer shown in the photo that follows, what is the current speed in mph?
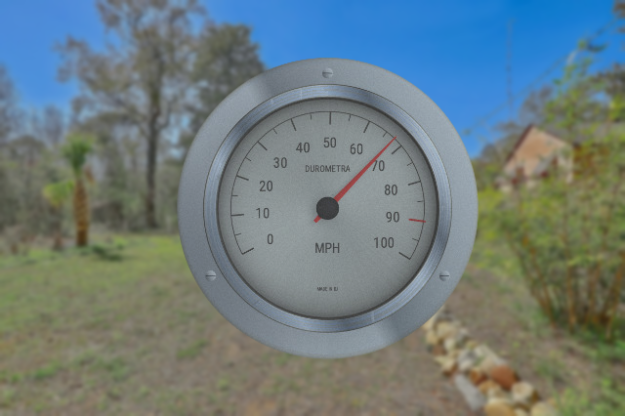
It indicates 67.5 mph
